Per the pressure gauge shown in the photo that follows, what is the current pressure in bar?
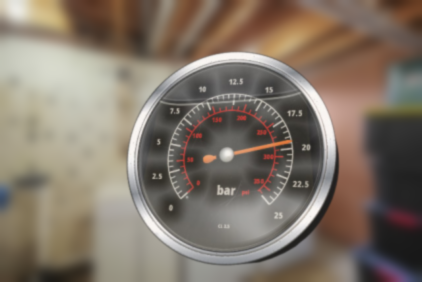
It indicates 19.5 bar
